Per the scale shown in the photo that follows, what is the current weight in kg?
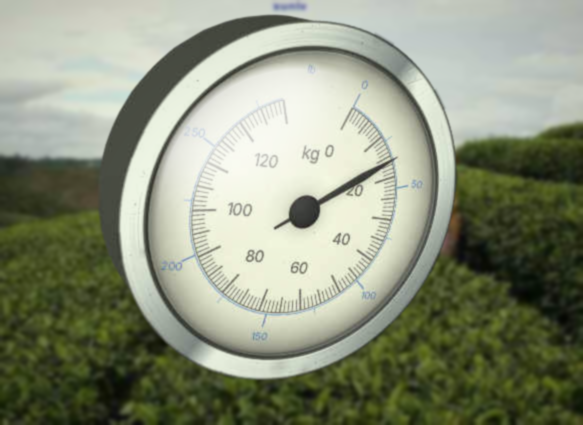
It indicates 15 kg
